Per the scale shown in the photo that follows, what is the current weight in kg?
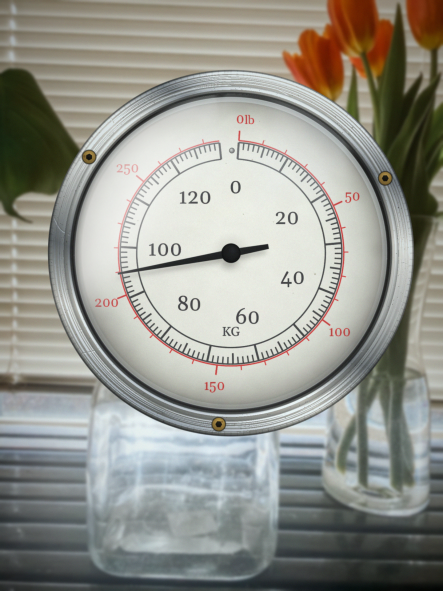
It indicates 95 kg
